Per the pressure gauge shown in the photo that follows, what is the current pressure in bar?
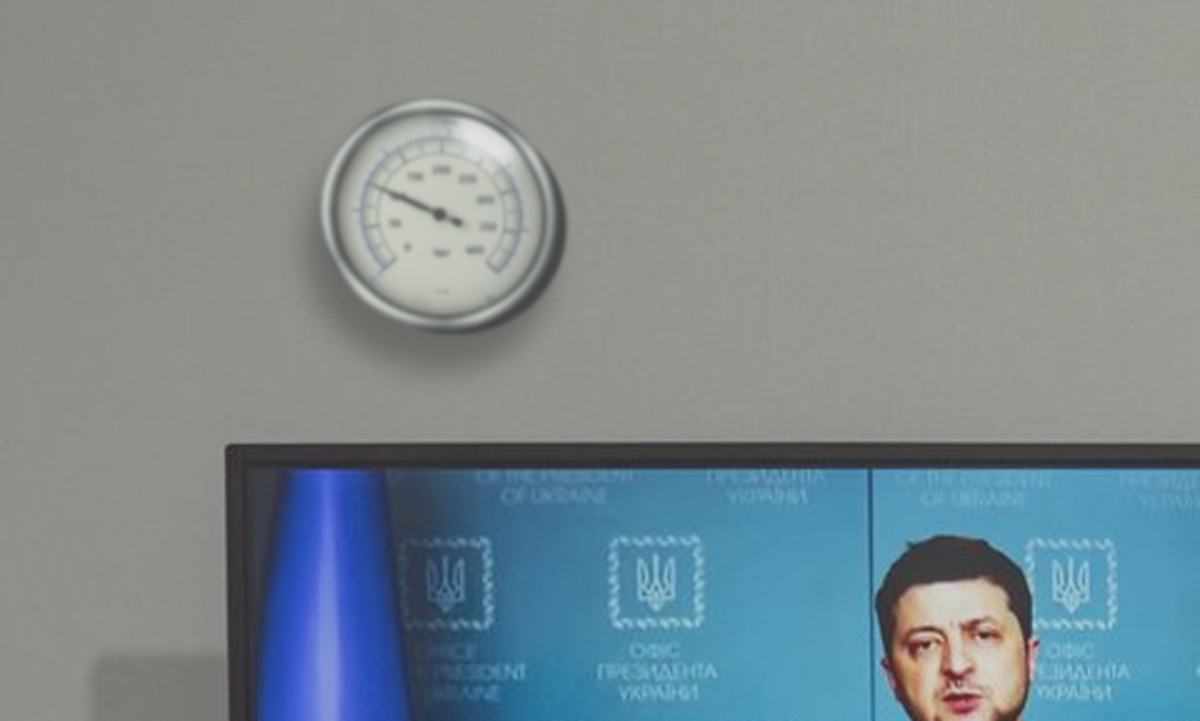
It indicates 100 bar
